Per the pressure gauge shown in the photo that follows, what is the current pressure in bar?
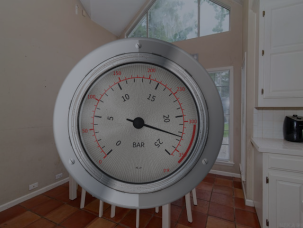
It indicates 22.5 bar
